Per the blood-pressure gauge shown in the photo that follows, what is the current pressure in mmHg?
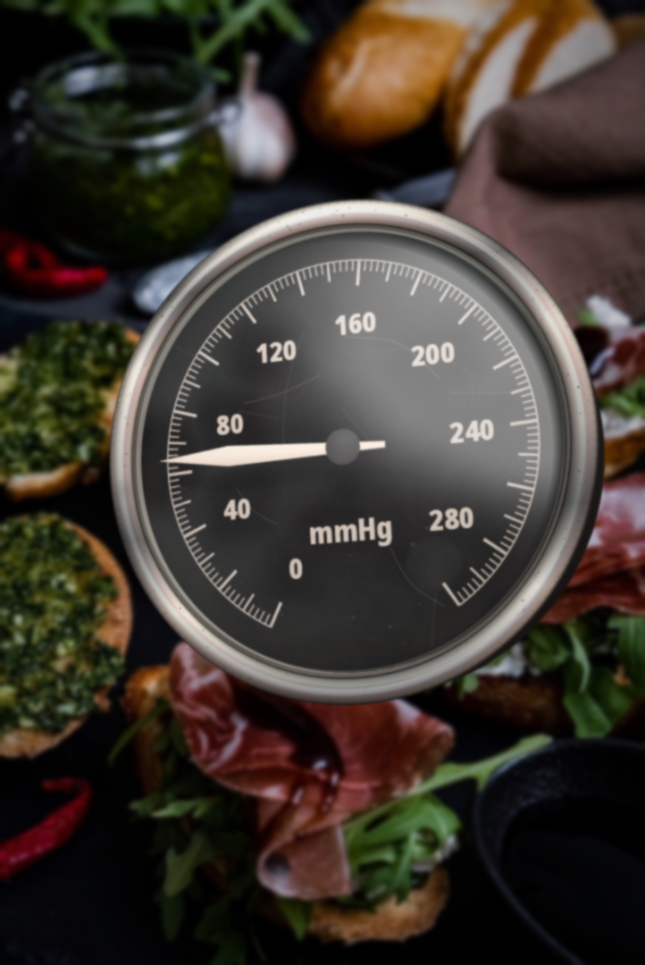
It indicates 64 mmHg
